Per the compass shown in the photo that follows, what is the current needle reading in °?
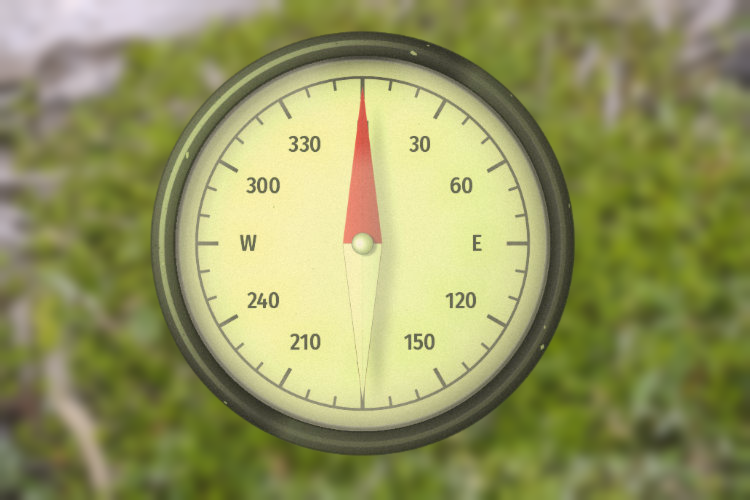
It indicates 0 °
